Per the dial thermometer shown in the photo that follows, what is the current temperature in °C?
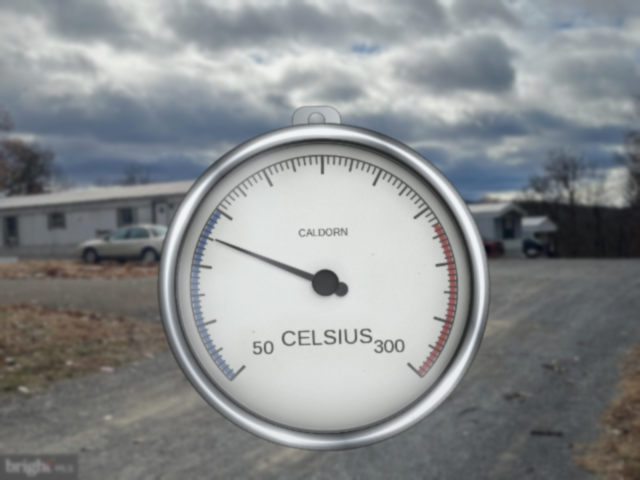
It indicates 112.5 °C
